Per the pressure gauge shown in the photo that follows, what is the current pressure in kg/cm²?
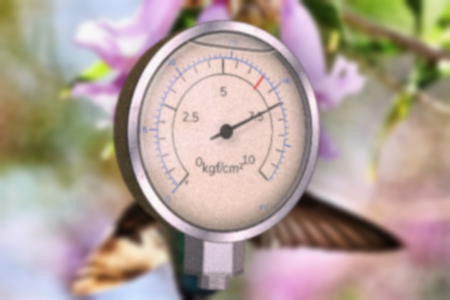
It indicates 7.5 kg/cm²
